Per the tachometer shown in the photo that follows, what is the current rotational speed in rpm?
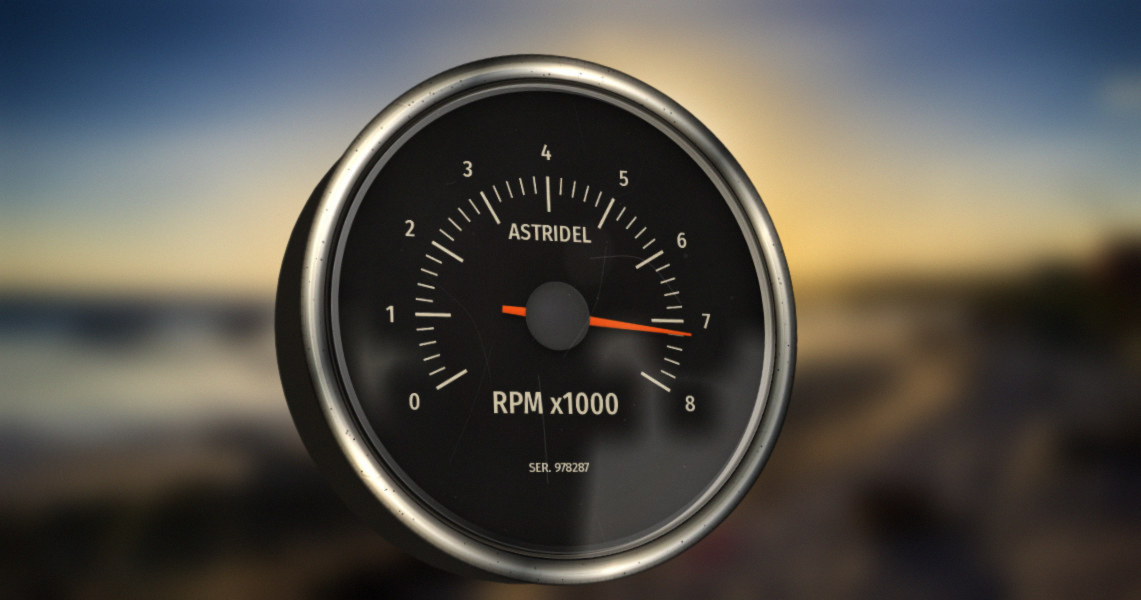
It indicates 7200 rpm
